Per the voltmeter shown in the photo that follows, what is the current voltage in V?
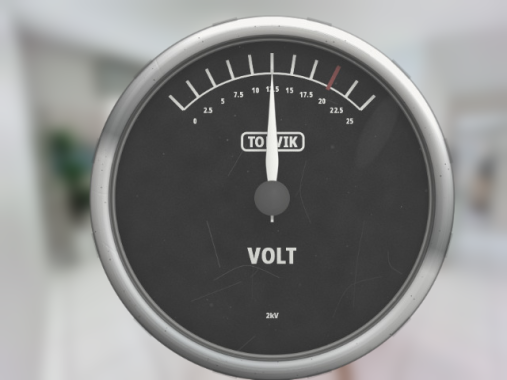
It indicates 12.5 V
